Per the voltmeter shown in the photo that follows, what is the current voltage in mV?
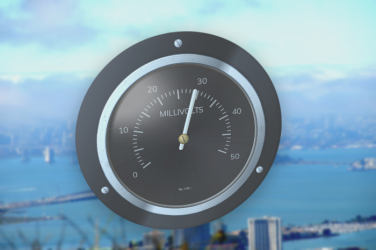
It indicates 29 mV
